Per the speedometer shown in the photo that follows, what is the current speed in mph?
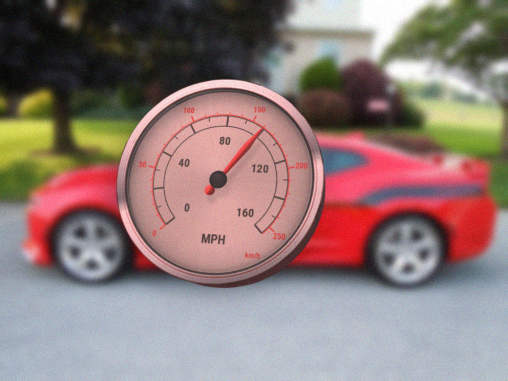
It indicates 100 mph
